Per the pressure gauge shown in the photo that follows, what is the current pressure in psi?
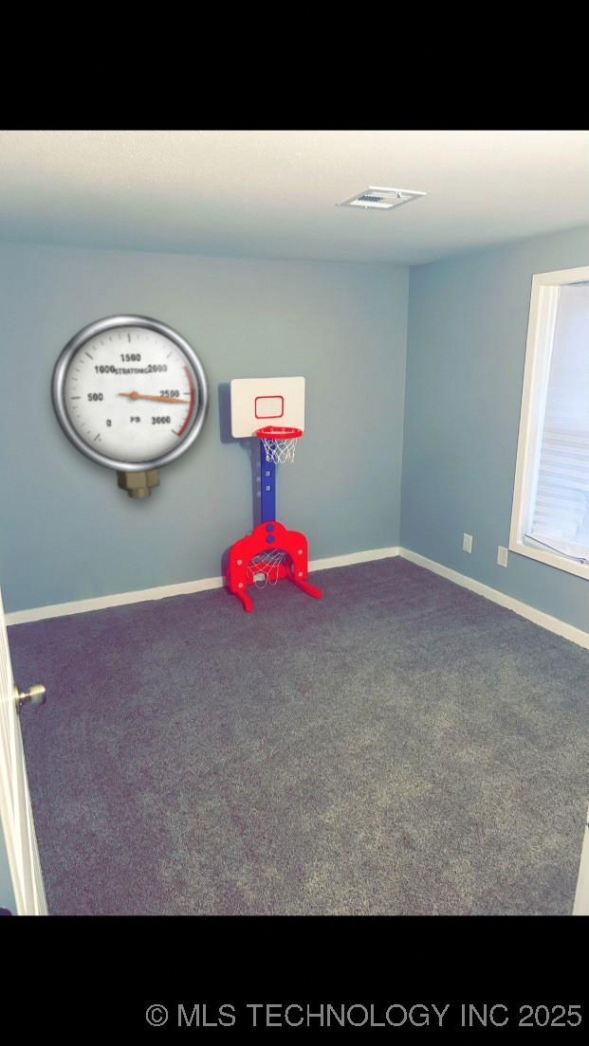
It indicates 2600 psi
